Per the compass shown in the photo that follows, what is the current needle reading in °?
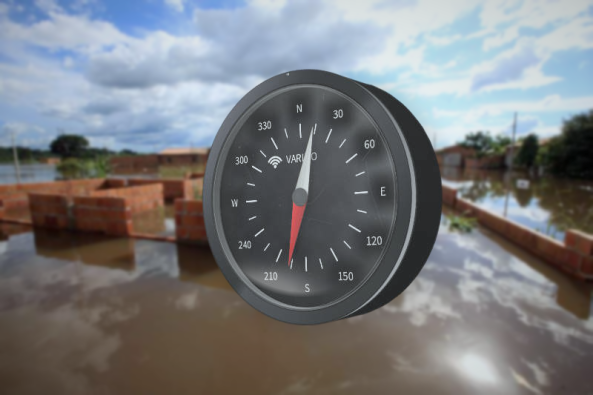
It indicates 195 °
